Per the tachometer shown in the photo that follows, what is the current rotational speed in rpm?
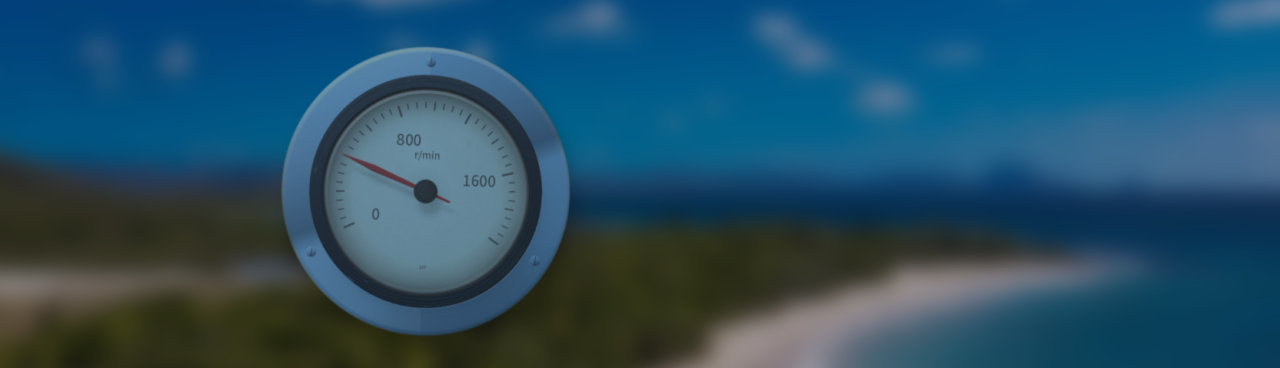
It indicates 400 rpm
